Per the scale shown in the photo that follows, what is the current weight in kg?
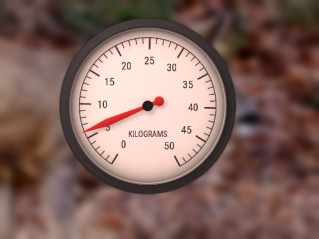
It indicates 6 kg
